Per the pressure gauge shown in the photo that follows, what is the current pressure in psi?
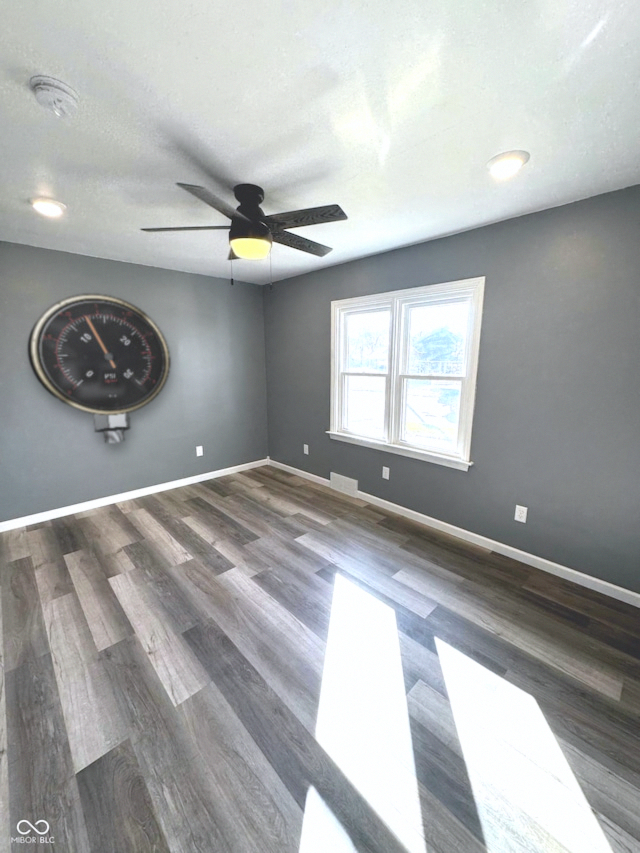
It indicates 12.5 psi
